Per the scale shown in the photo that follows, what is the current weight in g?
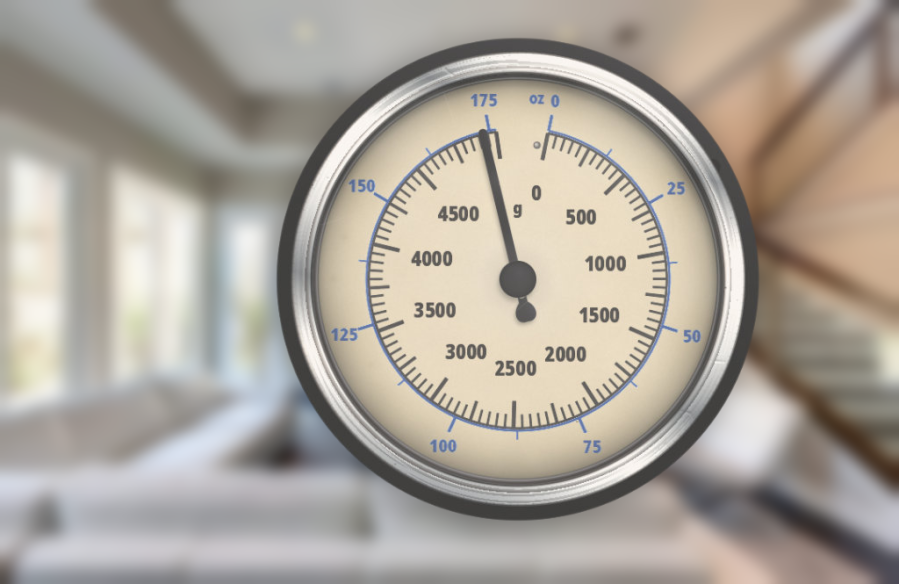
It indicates 4925 g
